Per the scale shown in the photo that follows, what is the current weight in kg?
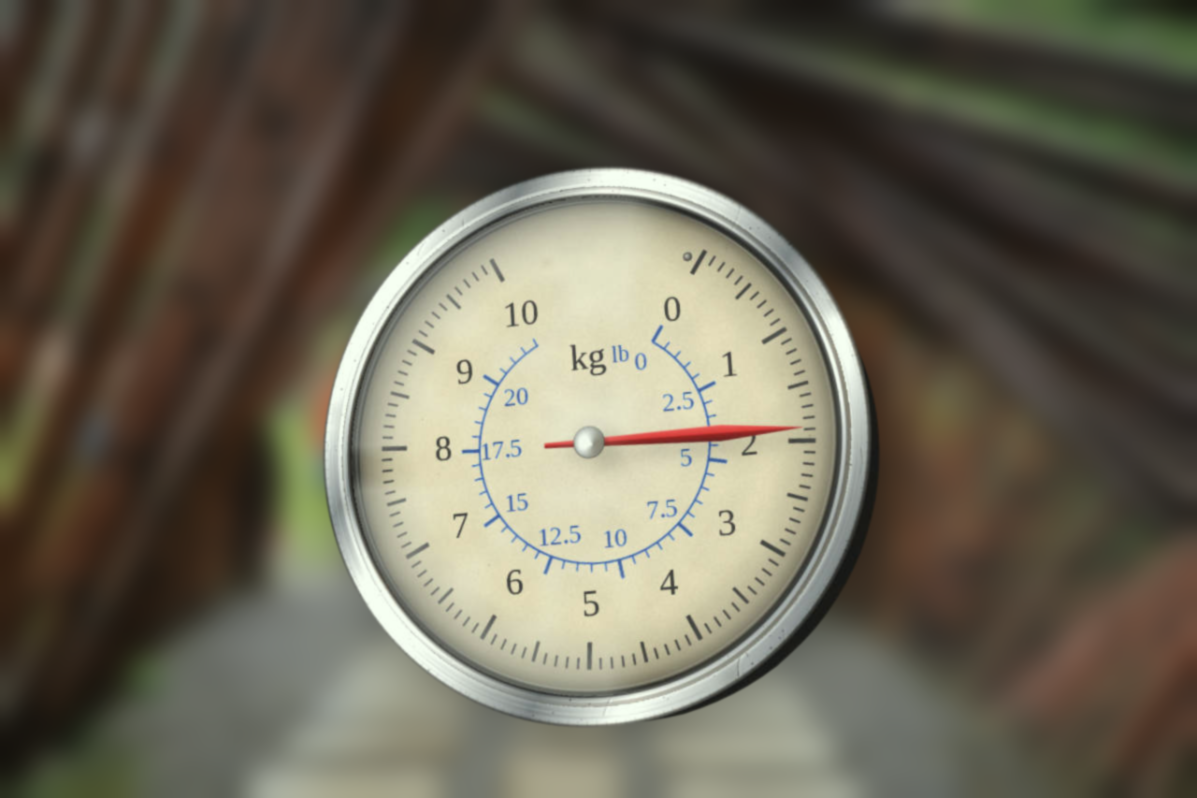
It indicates 1.9 kg
